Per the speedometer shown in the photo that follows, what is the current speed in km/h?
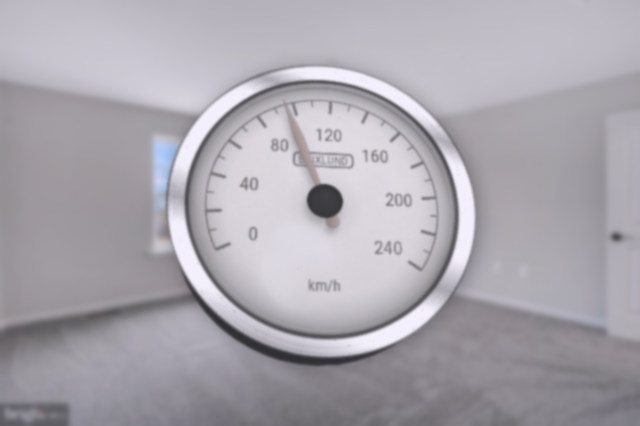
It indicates 95 km/h
